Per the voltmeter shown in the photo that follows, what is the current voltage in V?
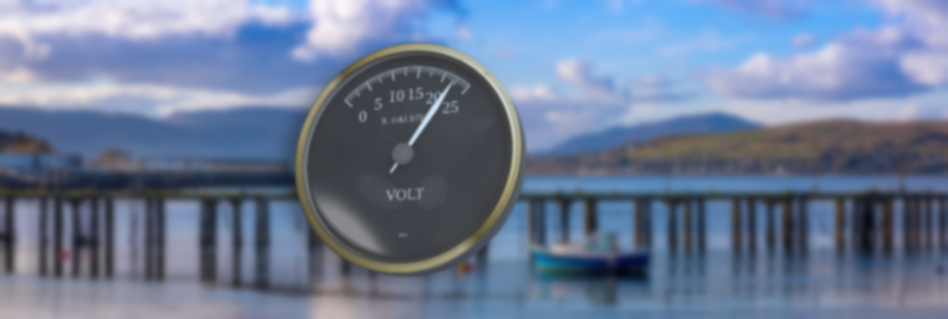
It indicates 22.5 V
